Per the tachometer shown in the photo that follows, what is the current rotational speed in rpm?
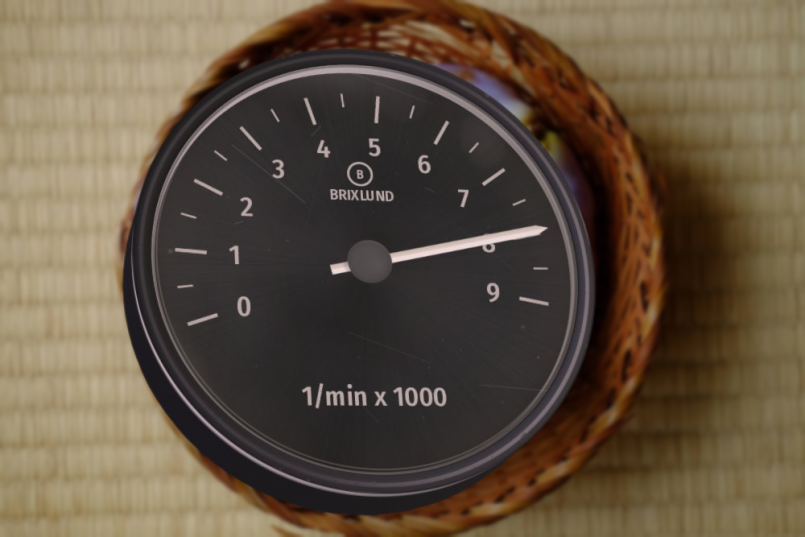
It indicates 8000 rpm
